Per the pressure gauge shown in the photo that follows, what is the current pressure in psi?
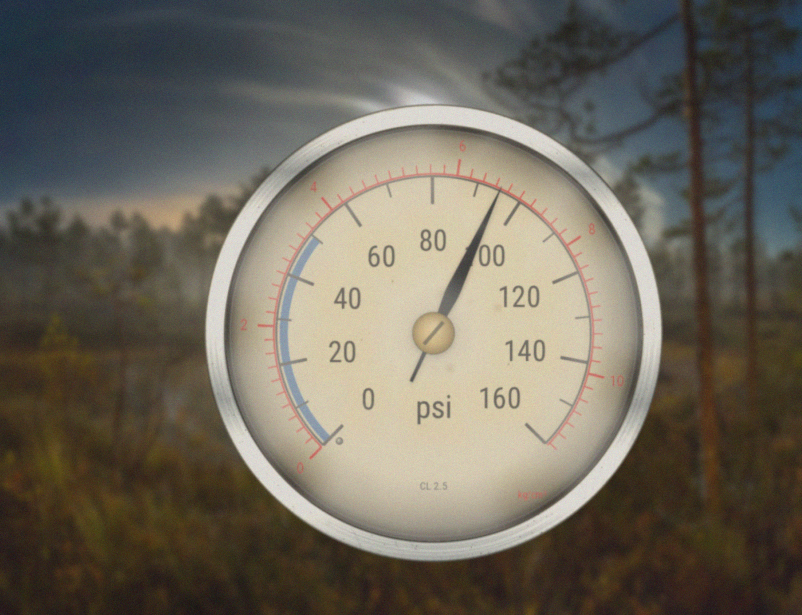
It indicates 95 psi
